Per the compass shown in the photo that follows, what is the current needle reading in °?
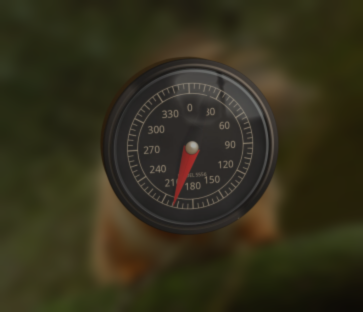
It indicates 200 °
